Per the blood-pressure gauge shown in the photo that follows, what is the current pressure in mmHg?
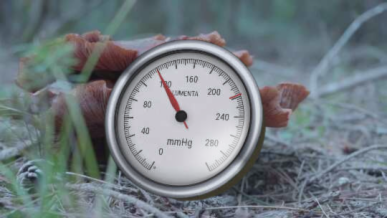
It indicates 120 mmHg
